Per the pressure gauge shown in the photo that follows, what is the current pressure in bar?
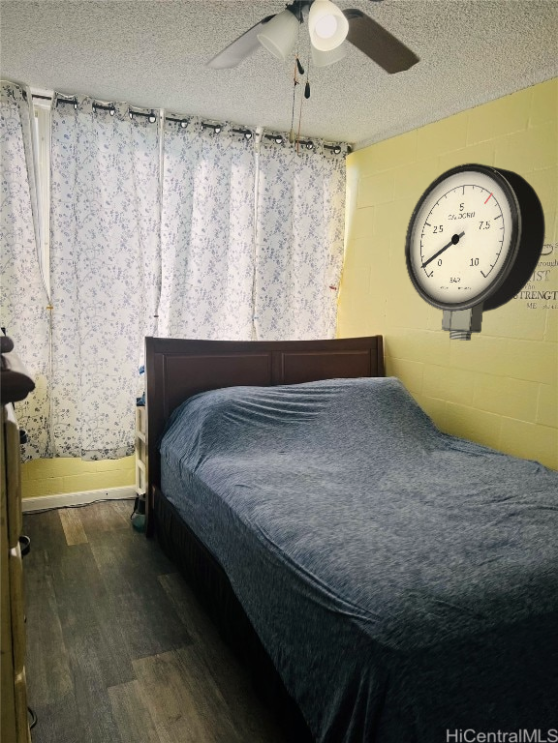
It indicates 0.5 bar
